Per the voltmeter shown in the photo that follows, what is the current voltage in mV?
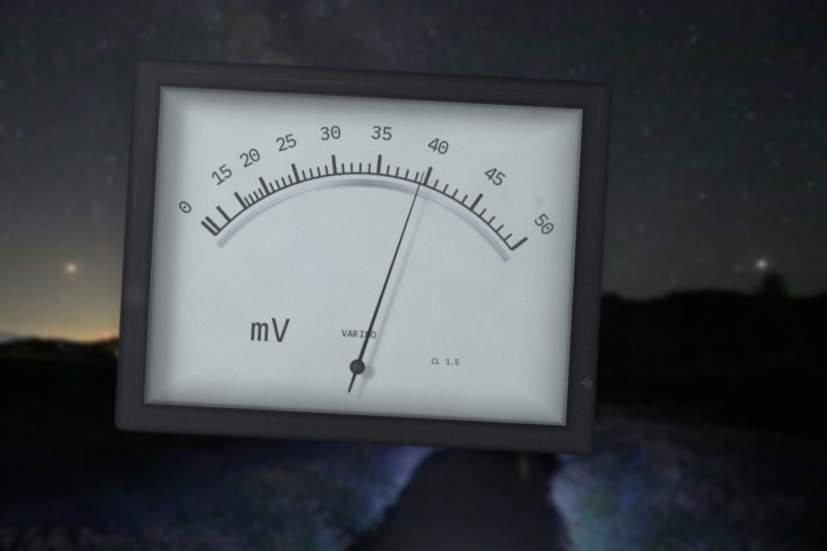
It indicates 39.5 mV
